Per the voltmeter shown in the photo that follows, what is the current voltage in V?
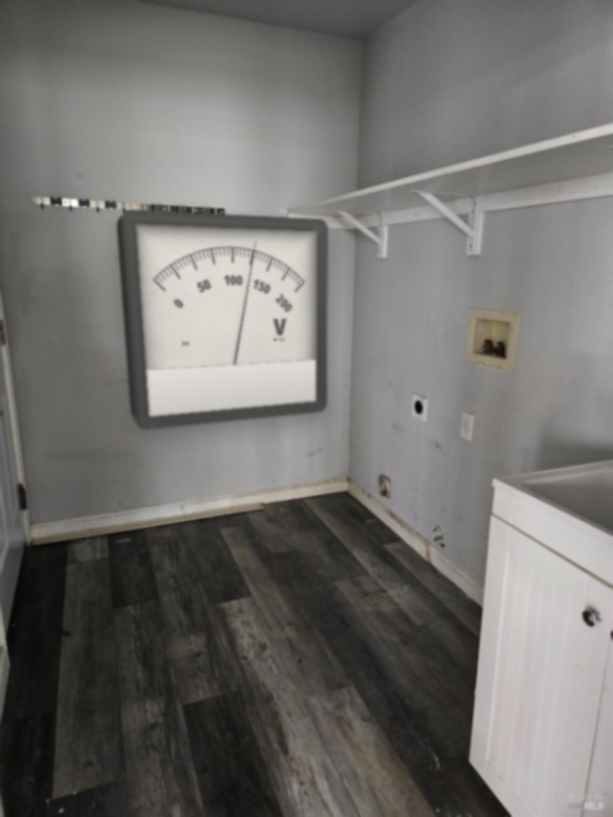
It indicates 125 V
